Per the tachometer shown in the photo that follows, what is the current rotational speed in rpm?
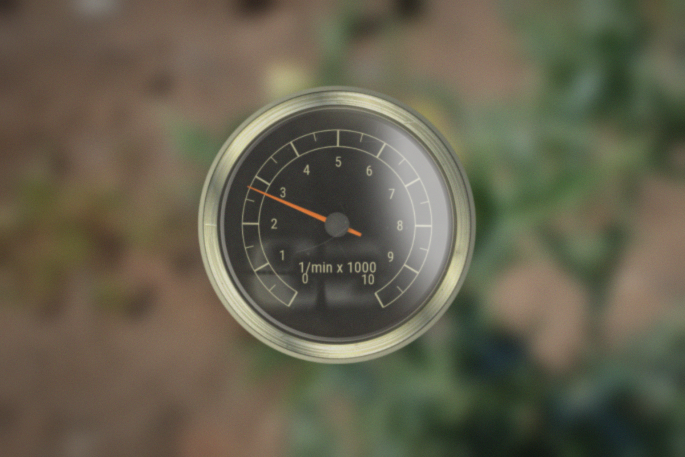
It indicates 2750 rpm
